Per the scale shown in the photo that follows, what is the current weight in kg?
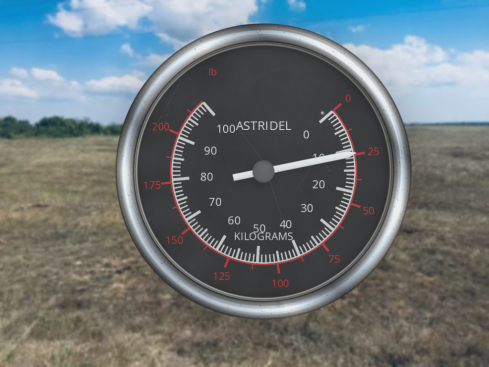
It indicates 11 kg
